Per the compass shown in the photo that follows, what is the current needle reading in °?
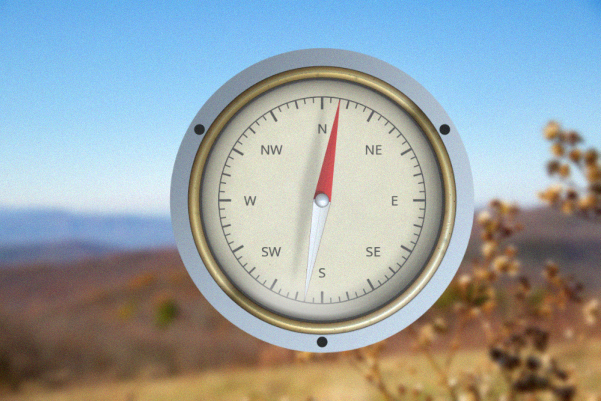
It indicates 10 °
